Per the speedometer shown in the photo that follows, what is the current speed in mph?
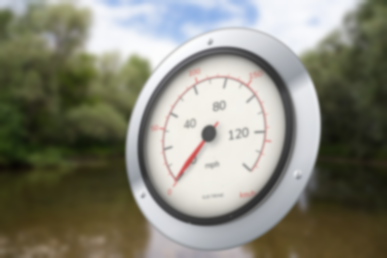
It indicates 0 mph
